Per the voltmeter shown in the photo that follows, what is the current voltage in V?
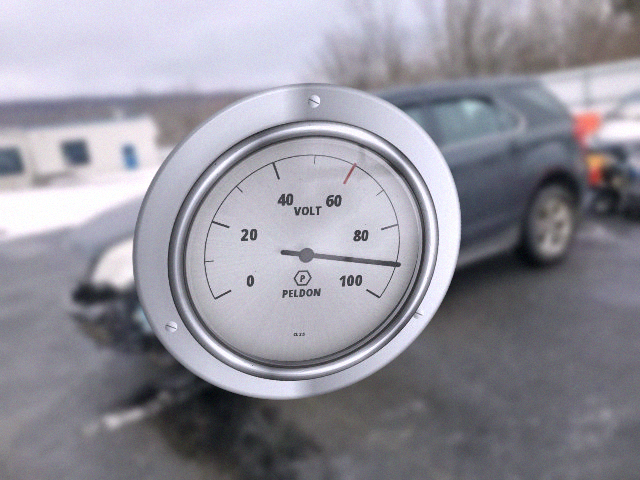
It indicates 90 V
